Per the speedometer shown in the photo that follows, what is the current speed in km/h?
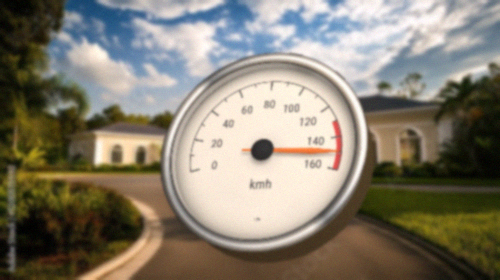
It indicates 150 km/h
